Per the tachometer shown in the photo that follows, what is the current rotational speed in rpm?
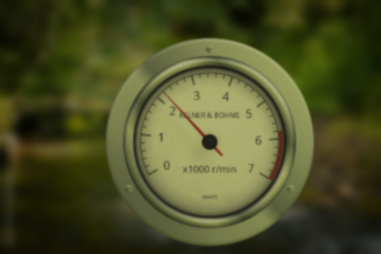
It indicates 2200 rpm
